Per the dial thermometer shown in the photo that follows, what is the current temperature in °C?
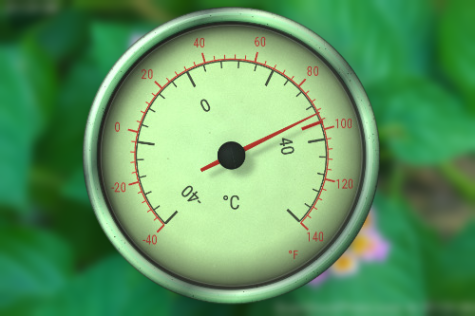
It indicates 34 °C
